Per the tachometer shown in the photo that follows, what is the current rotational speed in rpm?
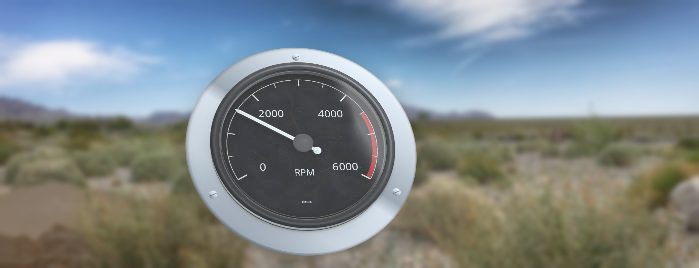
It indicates 1500 rpm
